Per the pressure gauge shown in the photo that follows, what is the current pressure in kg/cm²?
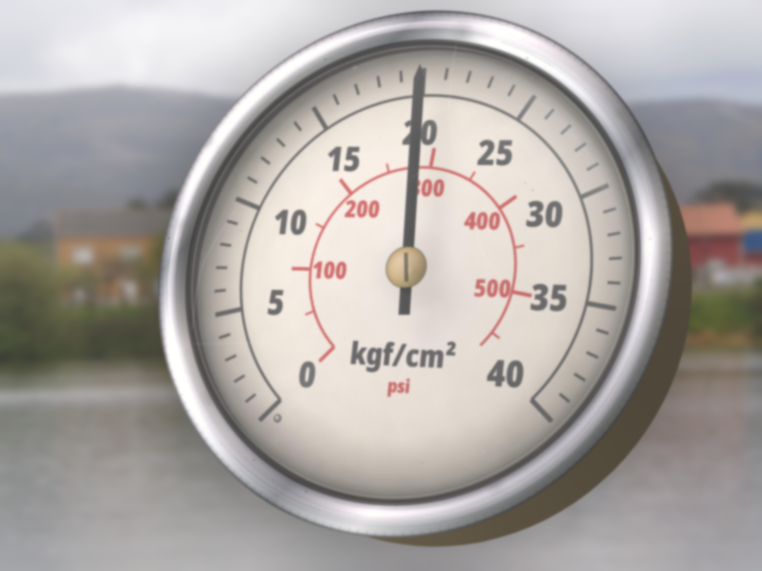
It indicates 20 kg/cm²
